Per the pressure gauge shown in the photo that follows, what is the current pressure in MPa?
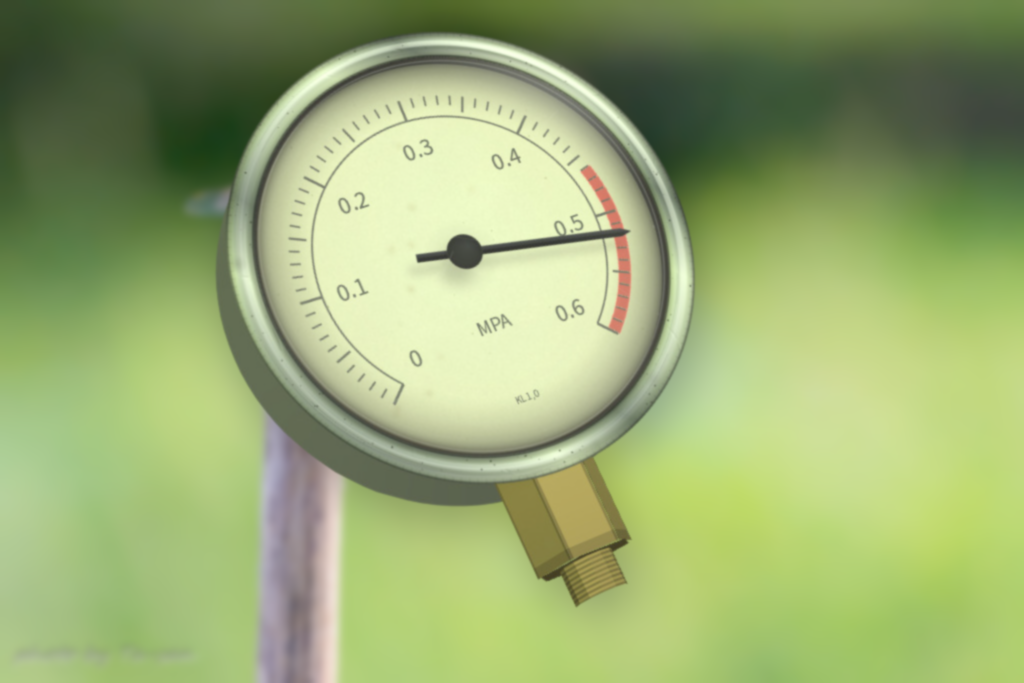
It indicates 0.52 MPa
